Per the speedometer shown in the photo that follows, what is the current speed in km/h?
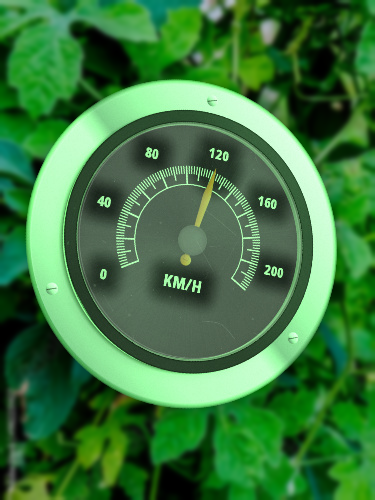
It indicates 120 km/h
